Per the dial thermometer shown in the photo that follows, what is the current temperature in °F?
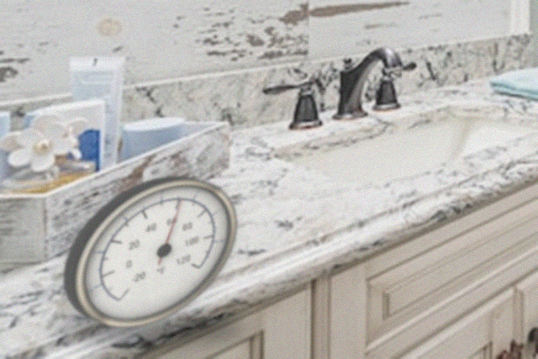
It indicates 60 °F
